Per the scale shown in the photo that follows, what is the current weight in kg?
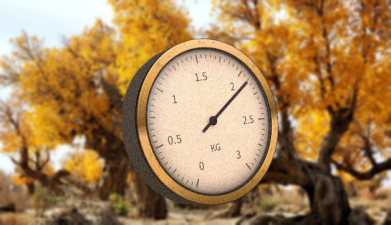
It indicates 2.1 kg
